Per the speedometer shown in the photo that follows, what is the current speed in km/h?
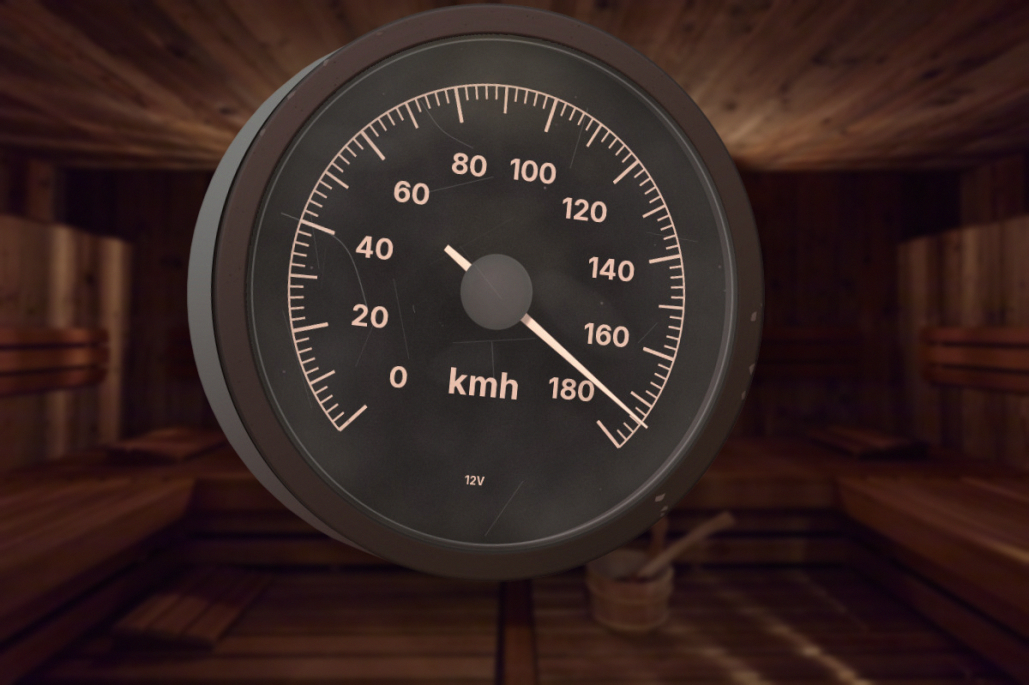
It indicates 174 km/h
